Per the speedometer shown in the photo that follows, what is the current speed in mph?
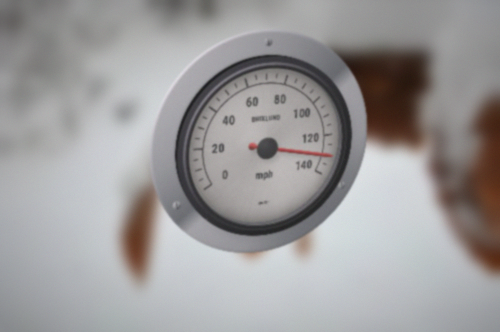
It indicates 130 mph
